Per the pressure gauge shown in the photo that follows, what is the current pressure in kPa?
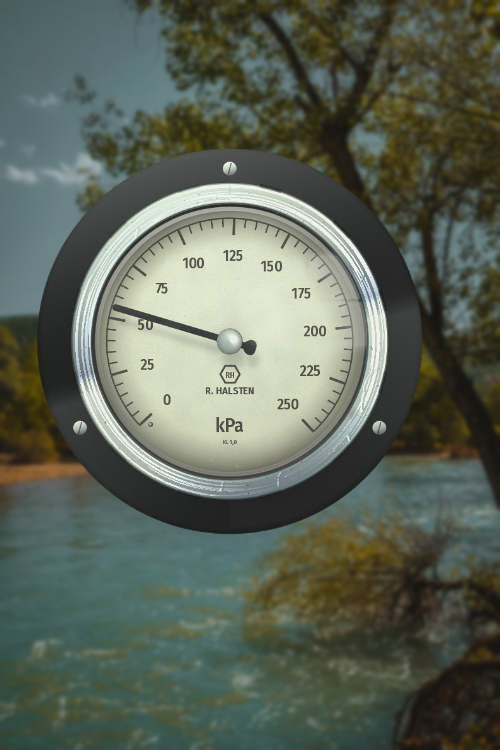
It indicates 55 kPa
